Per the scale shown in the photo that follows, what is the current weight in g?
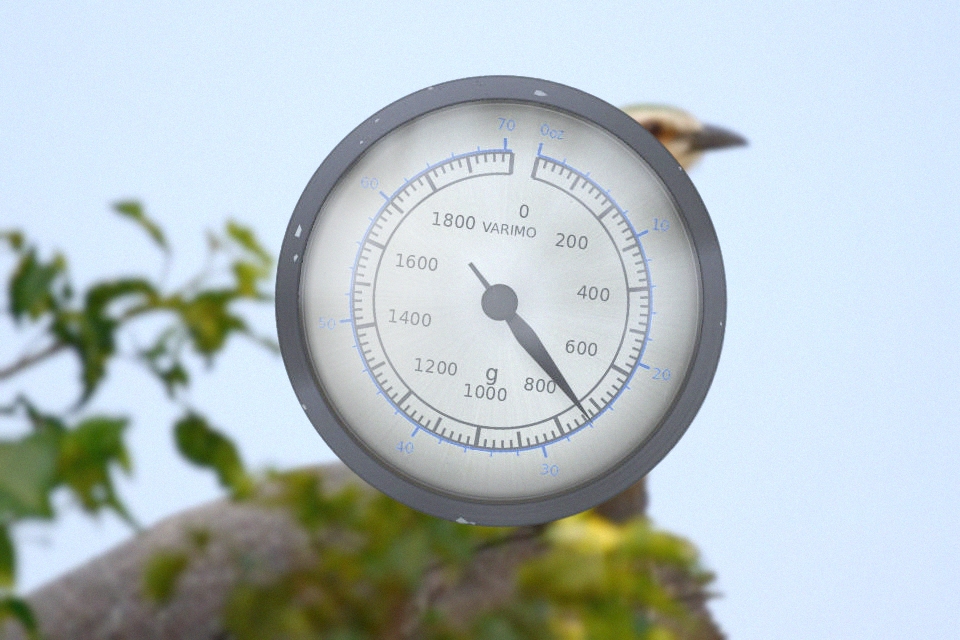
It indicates 730 g
